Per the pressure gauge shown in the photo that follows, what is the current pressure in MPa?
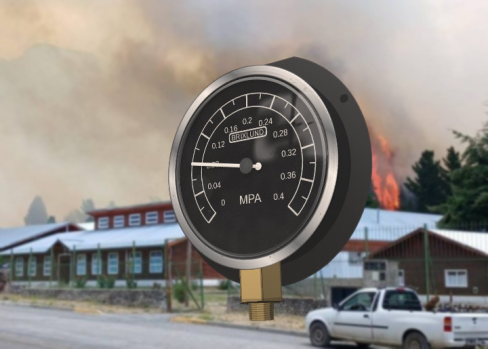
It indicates 0.08 MPa
